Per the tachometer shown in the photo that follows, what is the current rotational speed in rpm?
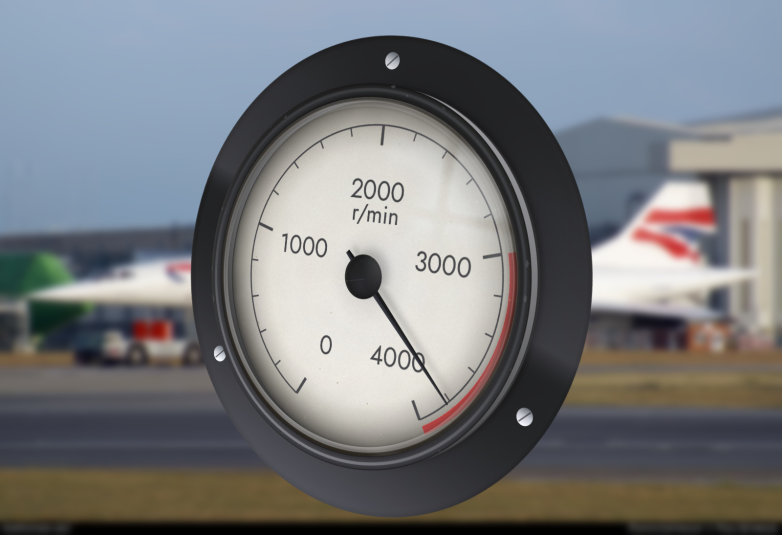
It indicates 3800 rpm
